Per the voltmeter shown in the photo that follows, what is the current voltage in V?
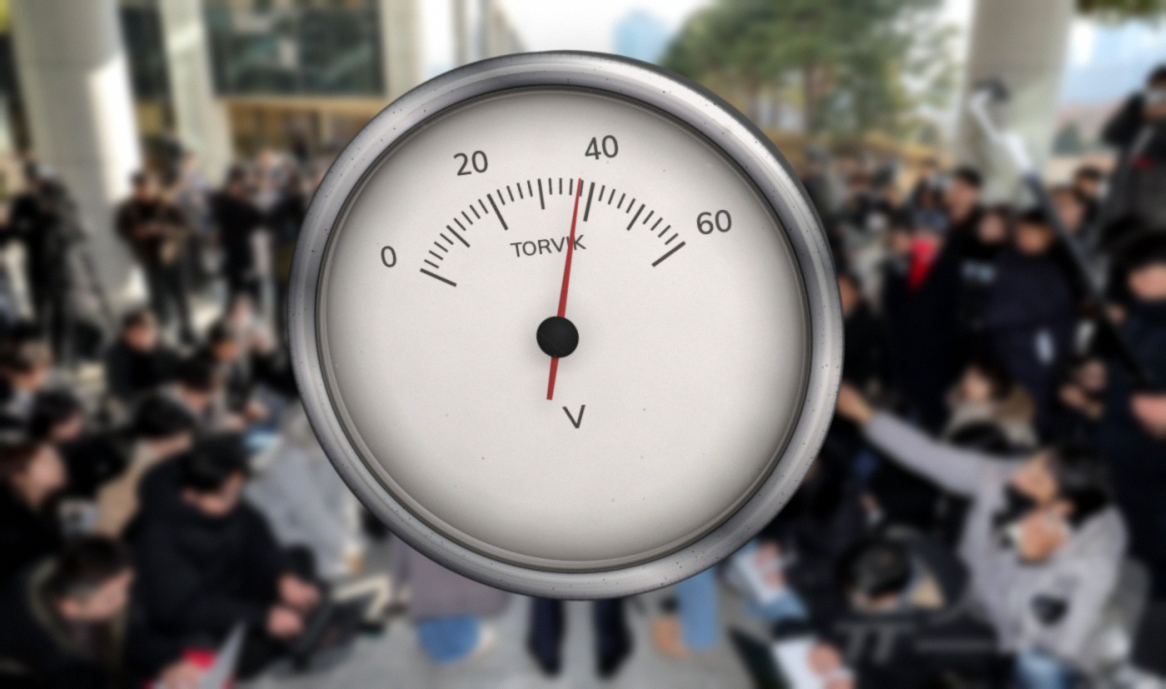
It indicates 38 V
